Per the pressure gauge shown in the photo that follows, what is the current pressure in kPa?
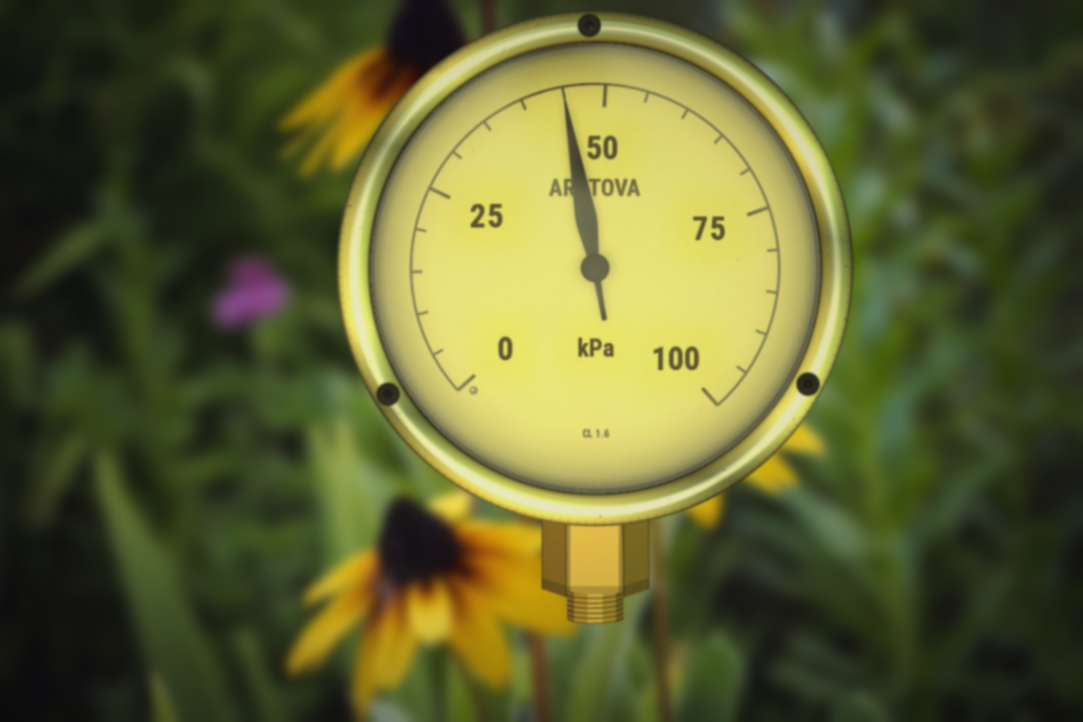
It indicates 45 kPa
